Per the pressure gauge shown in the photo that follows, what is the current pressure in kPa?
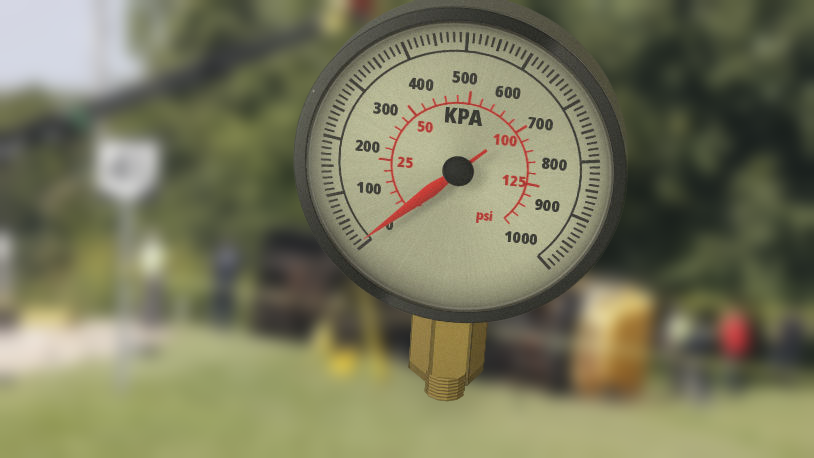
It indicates 10 kPa
